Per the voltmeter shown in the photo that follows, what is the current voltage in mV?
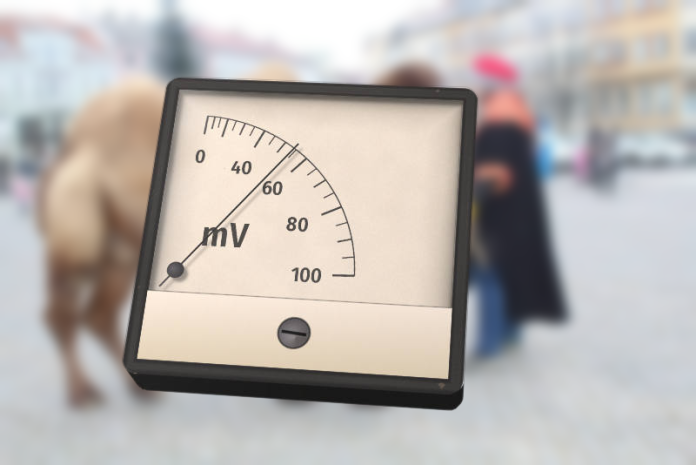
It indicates 55 mV
